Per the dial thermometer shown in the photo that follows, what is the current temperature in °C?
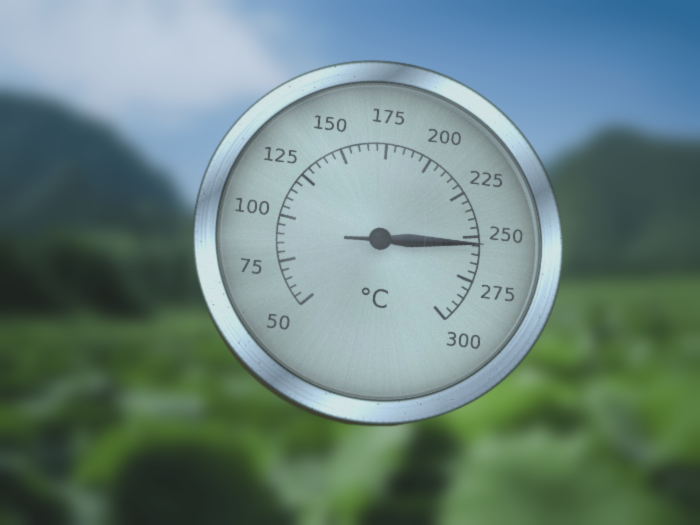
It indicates 255 °C
